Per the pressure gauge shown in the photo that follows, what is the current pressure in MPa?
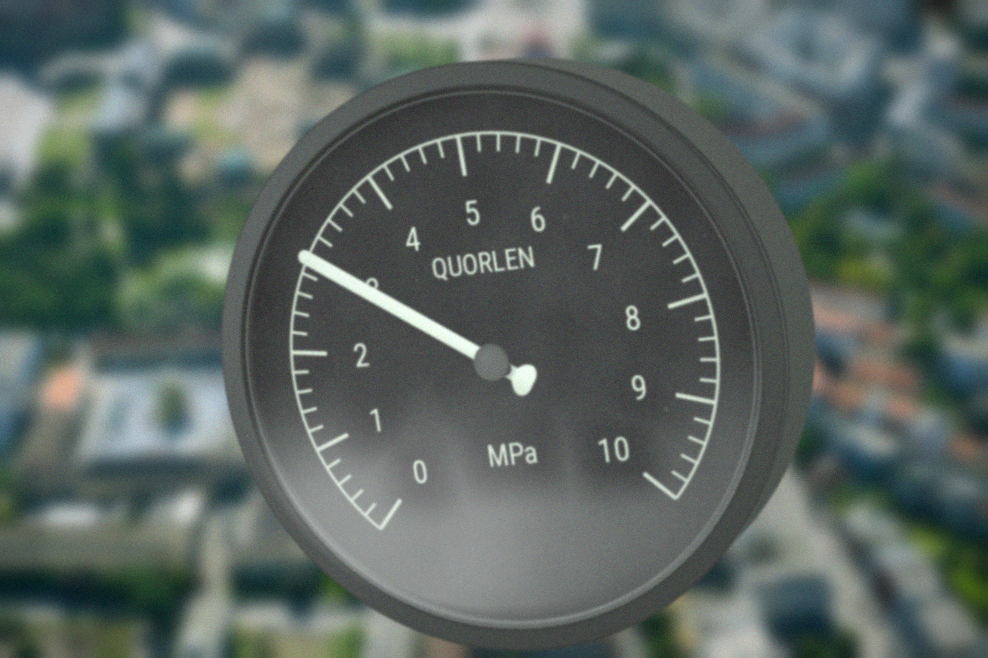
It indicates 3 MPa
